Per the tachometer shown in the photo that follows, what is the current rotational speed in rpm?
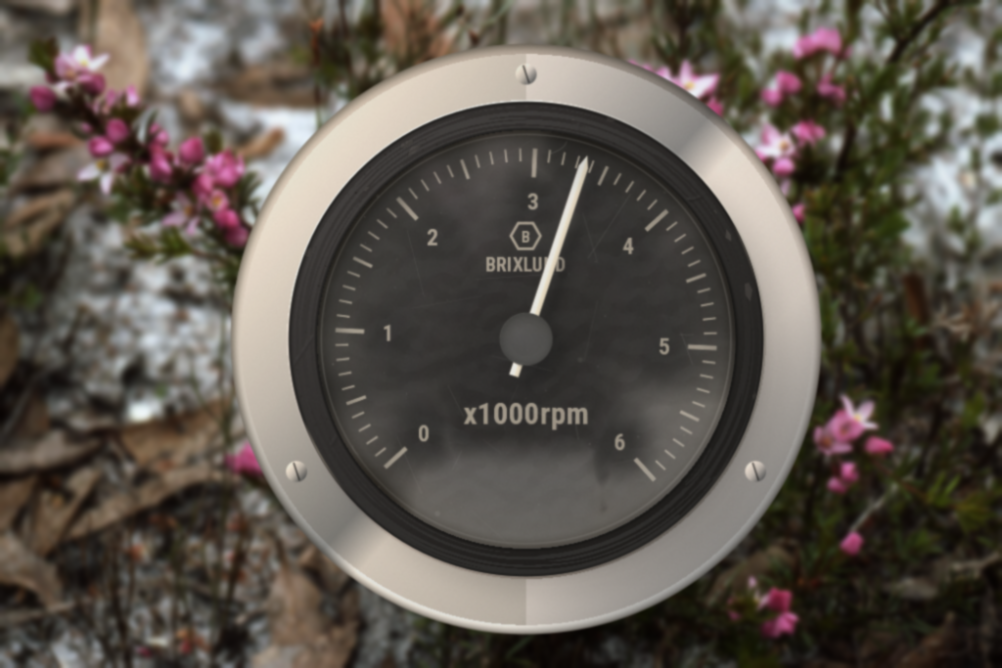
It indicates 3350 rpm
